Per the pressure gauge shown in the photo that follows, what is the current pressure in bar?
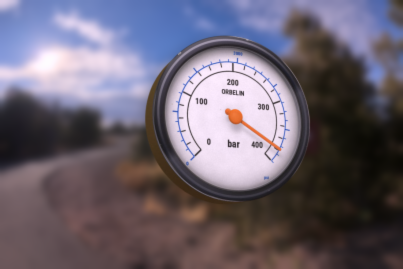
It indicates 380 bar
